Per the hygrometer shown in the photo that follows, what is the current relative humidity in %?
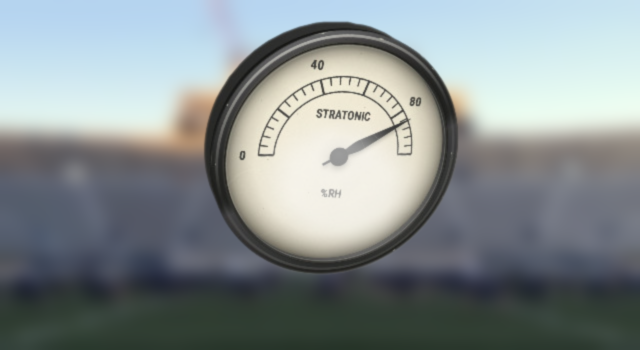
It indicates 84 %
